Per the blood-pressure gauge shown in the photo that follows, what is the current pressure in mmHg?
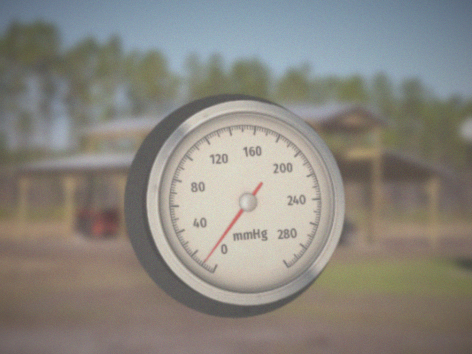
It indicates 10 mmHg
